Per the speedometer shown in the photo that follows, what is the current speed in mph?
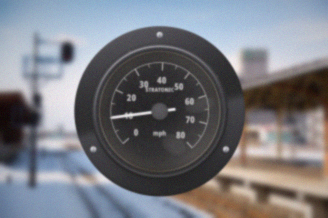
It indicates 10 mph
